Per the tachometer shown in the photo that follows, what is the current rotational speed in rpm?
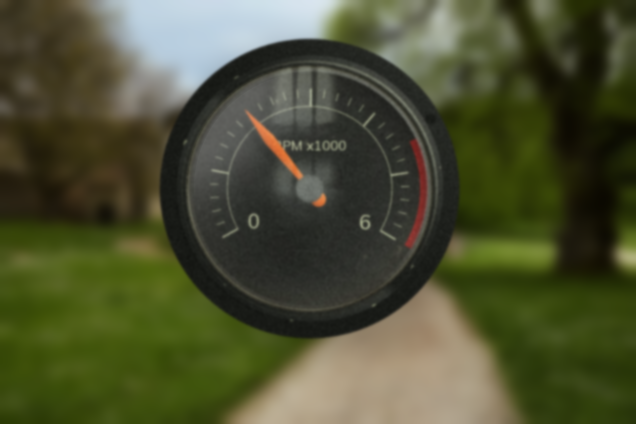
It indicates 2000 rpm
